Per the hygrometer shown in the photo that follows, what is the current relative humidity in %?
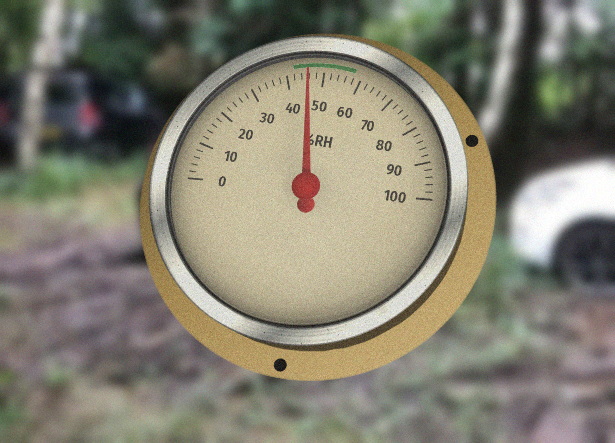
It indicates 46 %
